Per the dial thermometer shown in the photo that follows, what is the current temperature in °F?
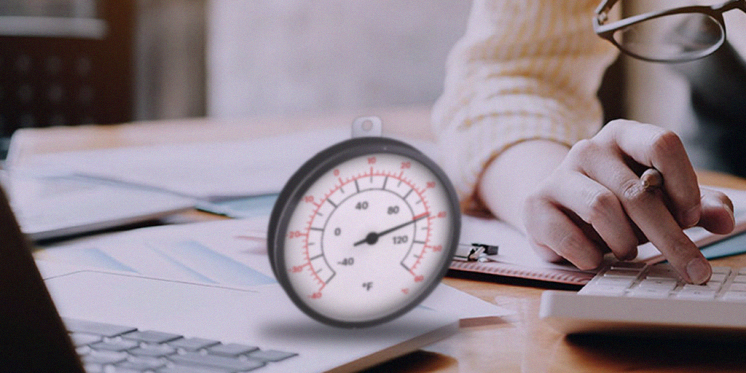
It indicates 100 °F
